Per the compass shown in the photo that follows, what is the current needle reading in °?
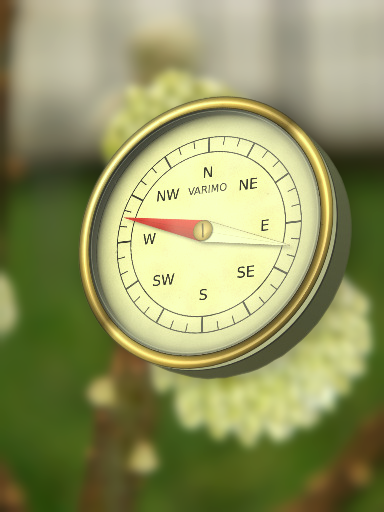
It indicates 285 °
